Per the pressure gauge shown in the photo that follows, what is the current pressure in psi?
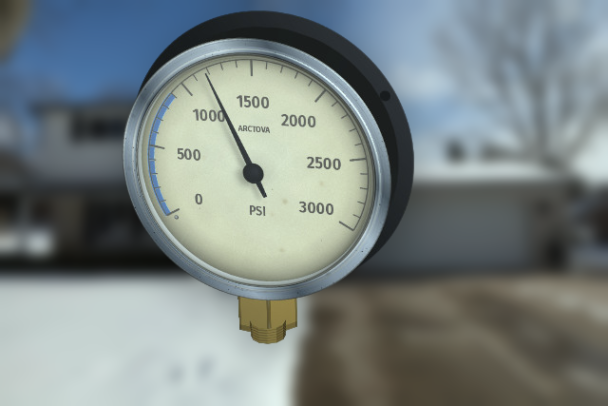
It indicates 1200 psi
